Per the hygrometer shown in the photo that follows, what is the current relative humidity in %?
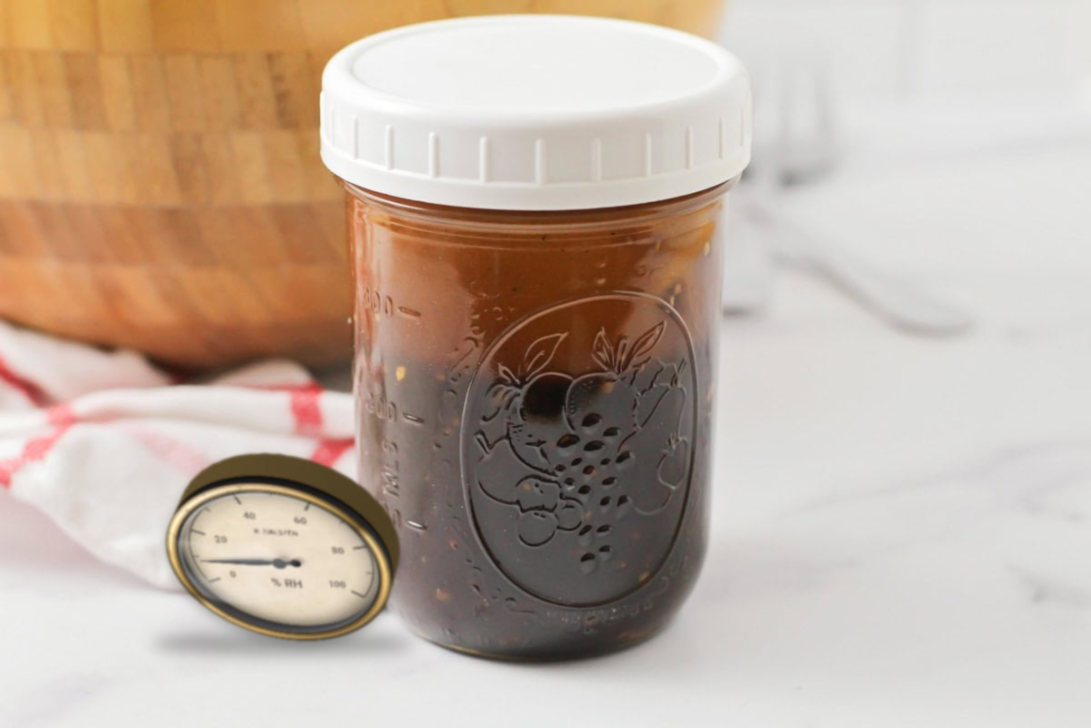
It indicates 10 %
